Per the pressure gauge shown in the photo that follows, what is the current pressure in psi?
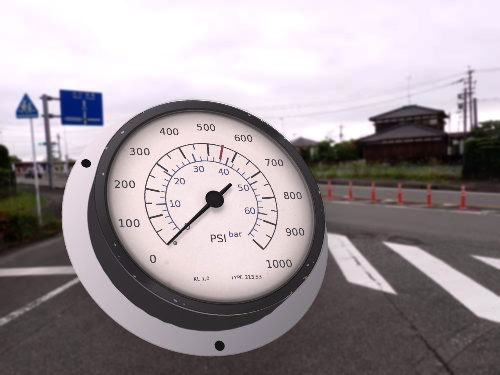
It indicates 0 psi
